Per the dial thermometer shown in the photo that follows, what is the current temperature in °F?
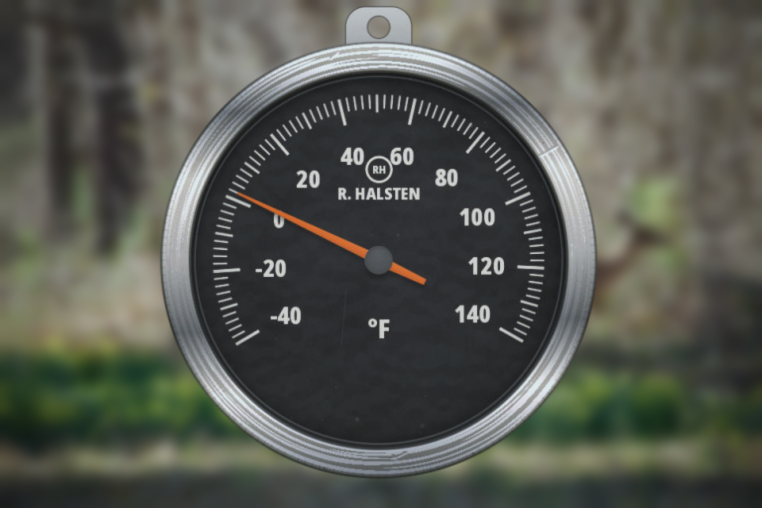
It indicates 2 °F
